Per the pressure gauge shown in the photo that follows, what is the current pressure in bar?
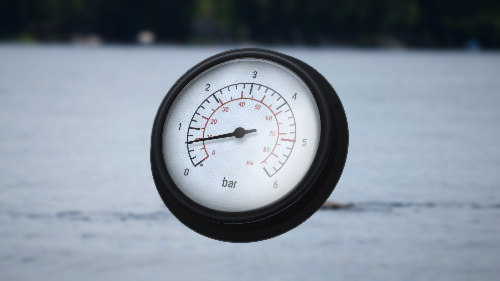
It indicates 0.6 bar
